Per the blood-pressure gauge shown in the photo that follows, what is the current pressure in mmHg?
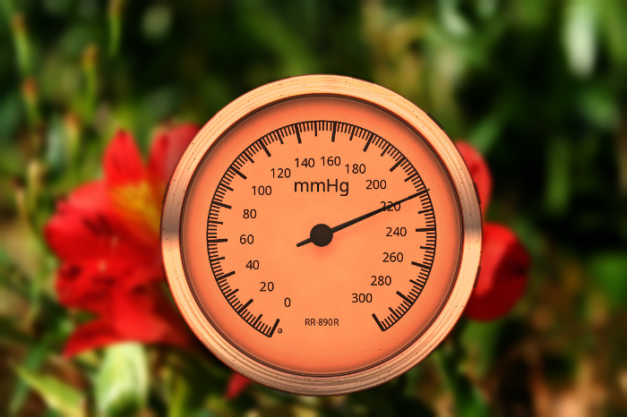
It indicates 220 mmHg
